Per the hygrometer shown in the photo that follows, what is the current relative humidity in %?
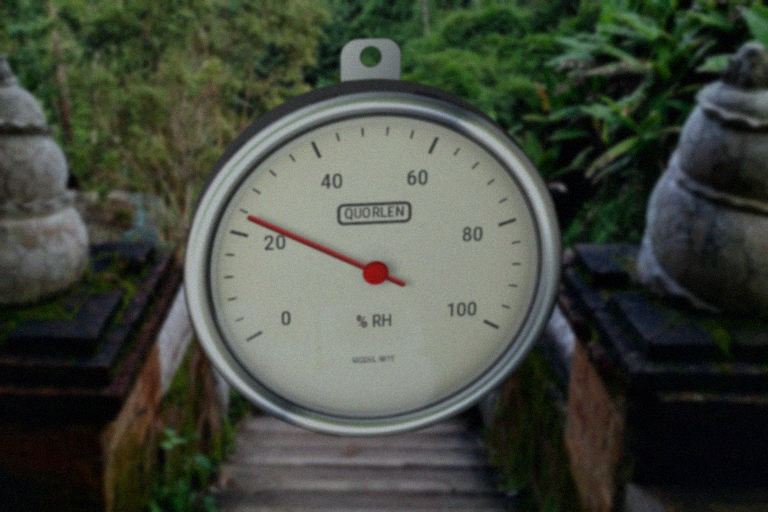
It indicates 24 %
